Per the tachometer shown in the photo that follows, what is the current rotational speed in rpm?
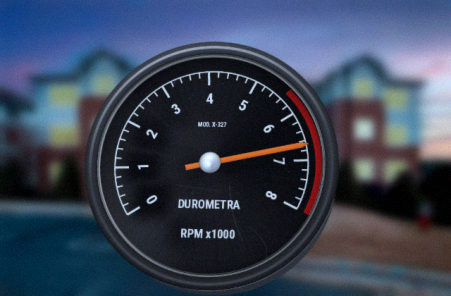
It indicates 6700 rpm
